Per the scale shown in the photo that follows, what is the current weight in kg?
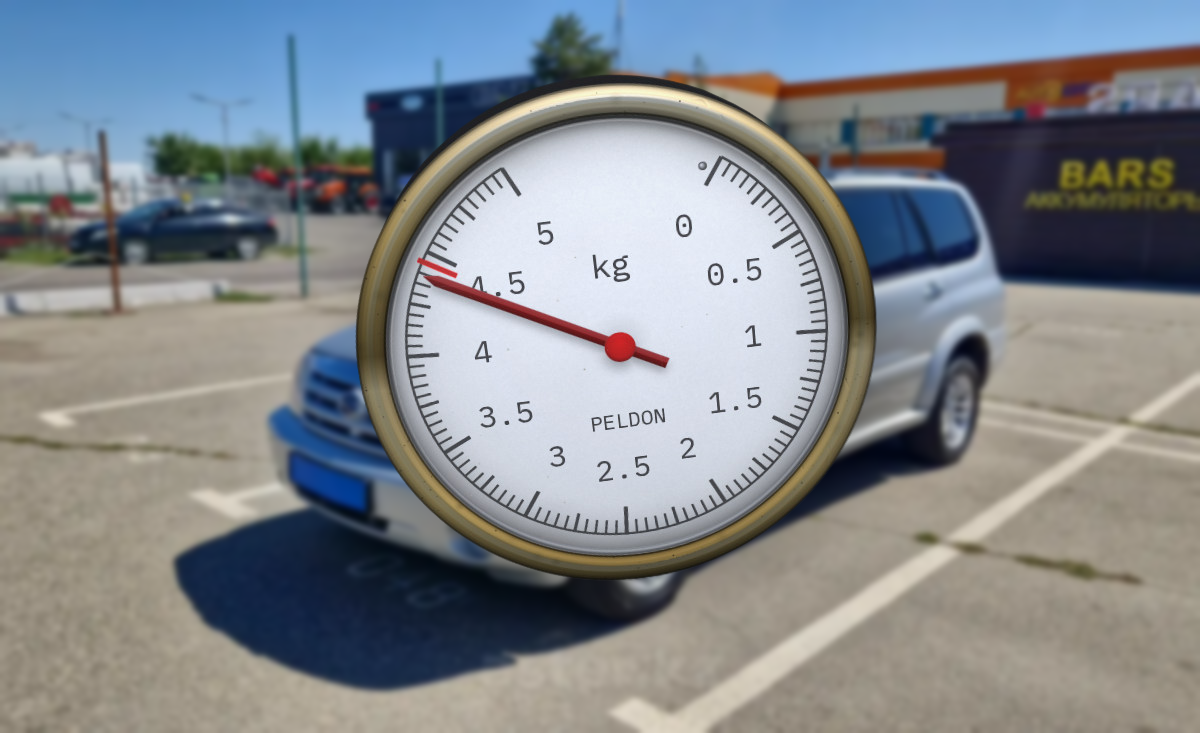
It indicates 4.4 kg
